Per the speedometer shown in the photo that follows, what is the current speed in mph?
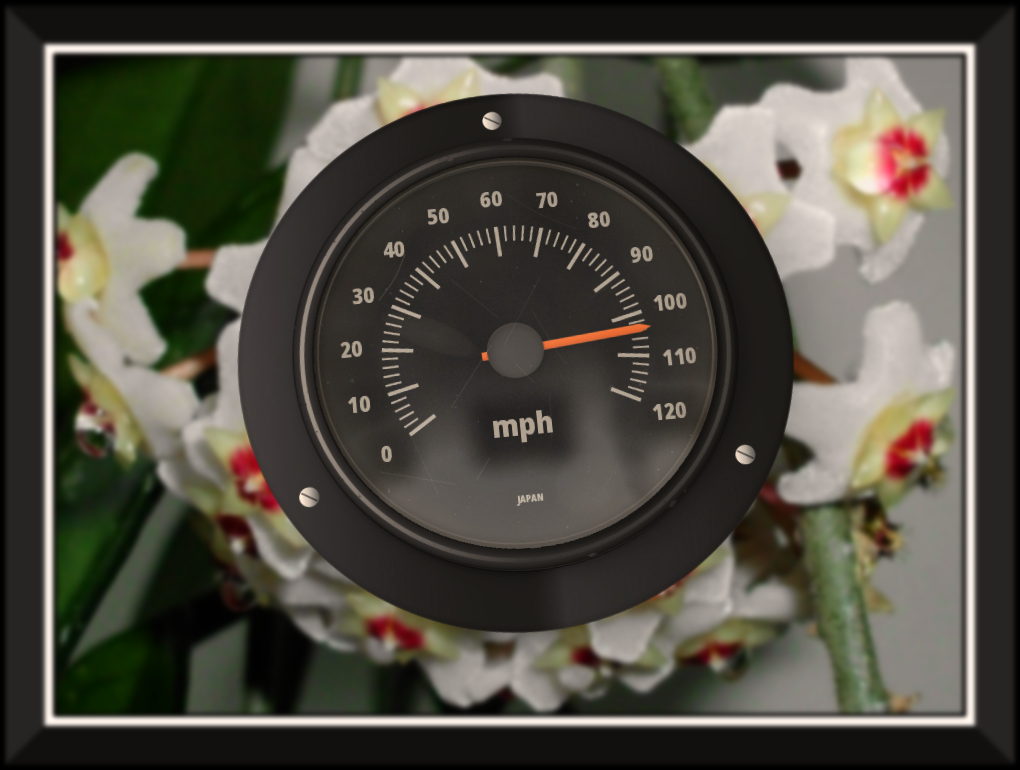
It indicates 104 mph
